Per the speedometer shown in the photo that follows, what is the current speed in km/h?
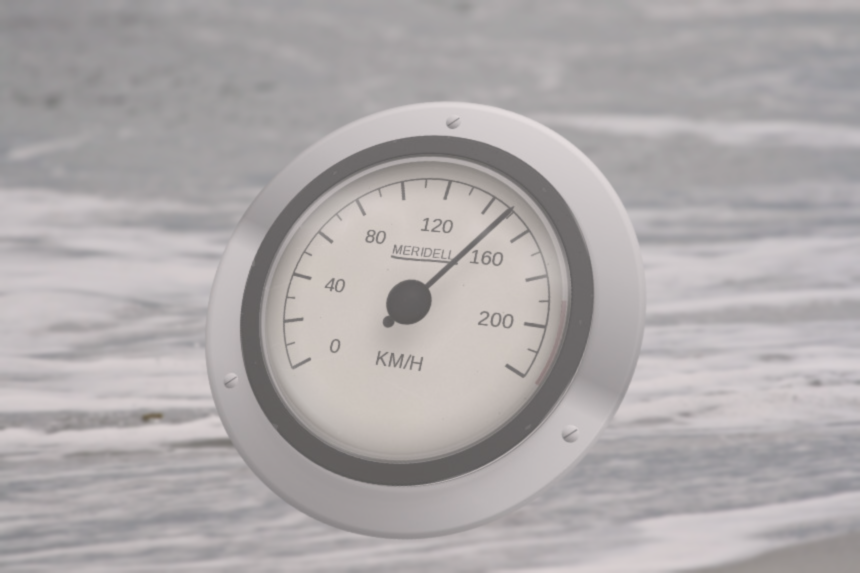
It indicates 150 km/h
